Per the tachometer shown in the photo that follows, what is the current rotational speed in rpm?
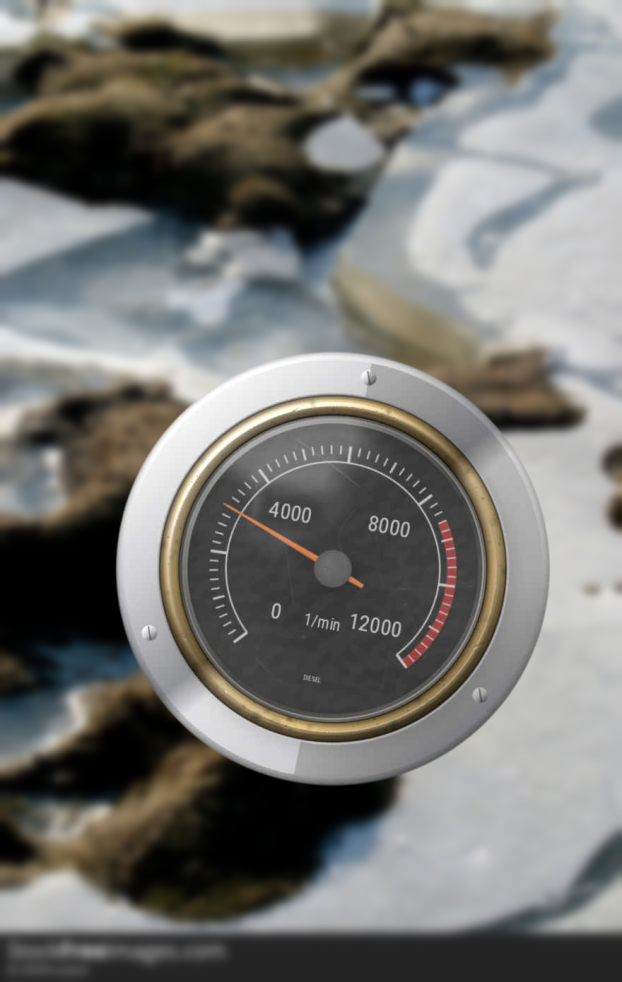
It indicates 3000 rpm
